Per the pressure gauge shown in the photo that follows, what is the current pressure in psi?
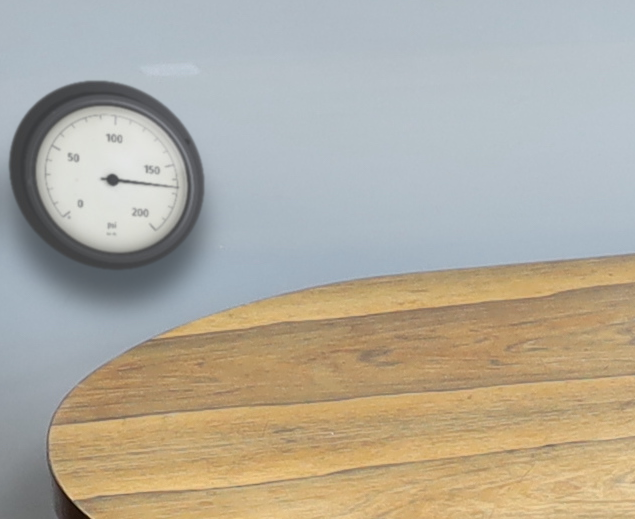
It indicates 165 psi
